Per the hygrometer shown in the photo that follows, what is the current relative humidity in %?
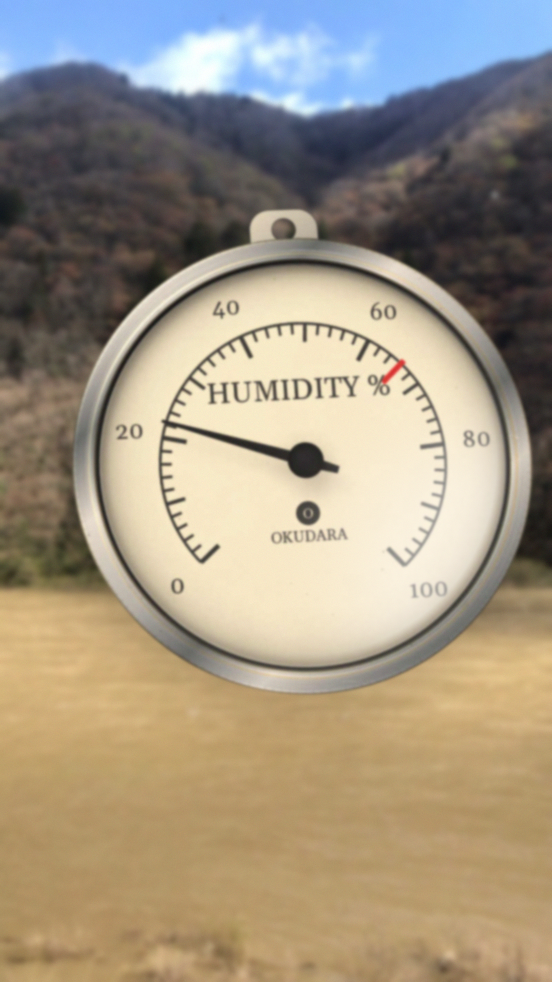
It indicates 22 %
